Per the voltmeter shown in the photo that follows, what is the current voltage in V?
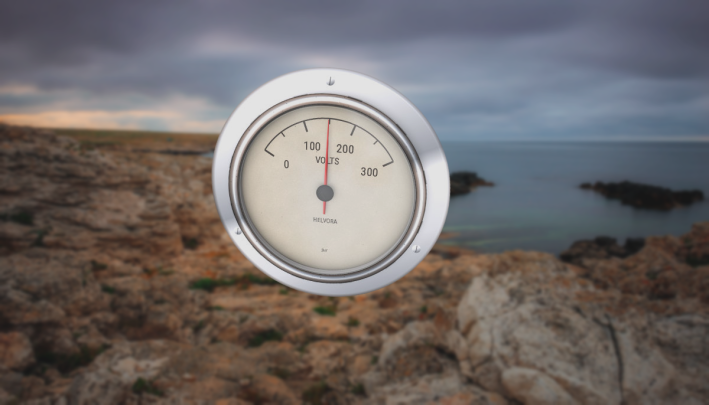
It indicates 150 V
